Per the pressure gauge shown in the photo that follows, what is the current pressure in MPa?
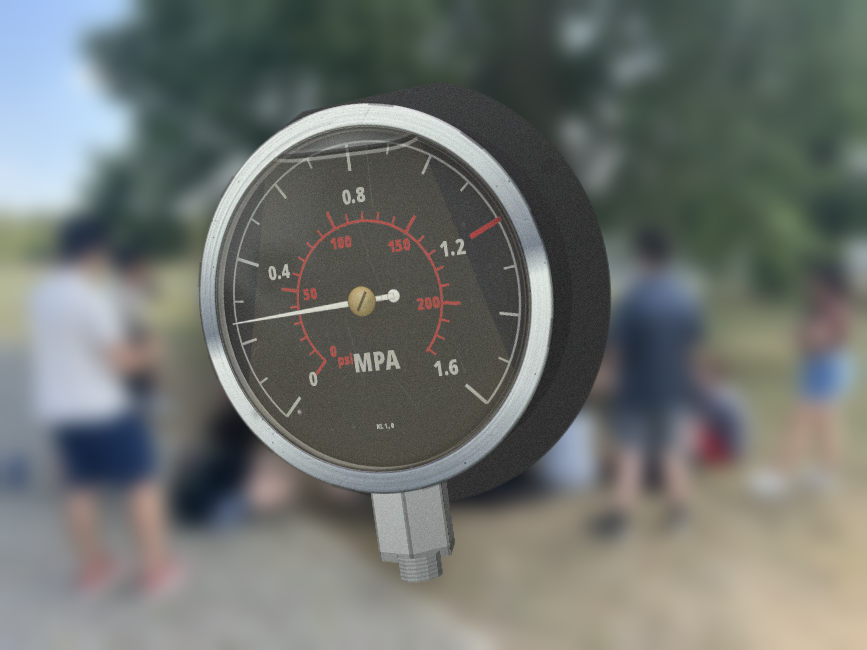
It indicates 0.25 MPa
